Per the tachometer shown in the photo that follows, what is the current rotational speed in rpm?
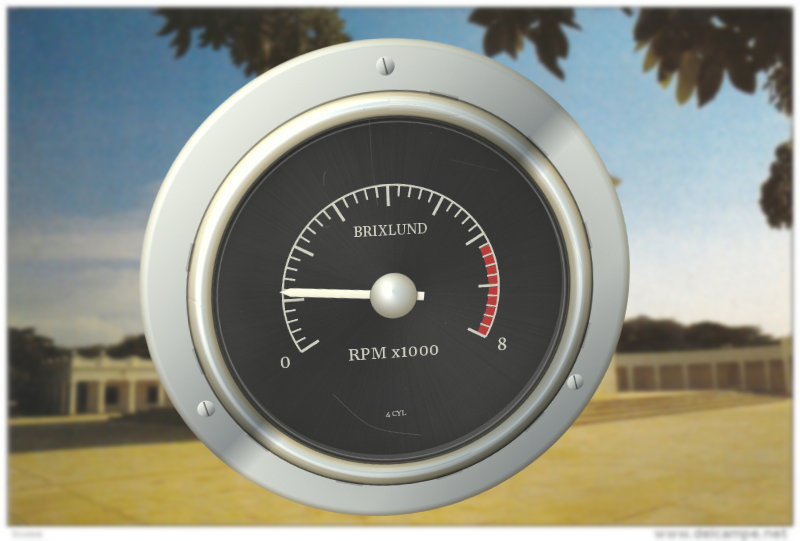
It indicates 1200 rpm
